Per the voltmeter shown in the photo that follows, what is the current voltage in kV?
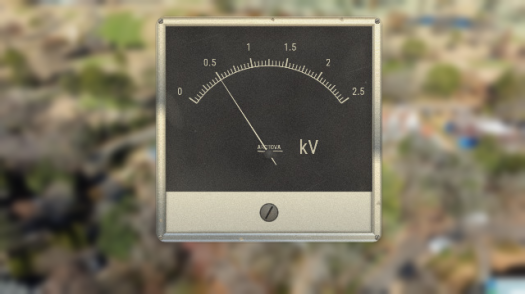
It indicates 0.5 kV
